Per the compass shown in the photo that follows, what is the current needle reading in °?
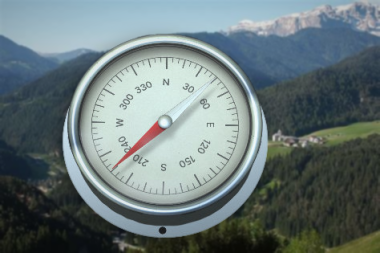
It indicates 225 °
